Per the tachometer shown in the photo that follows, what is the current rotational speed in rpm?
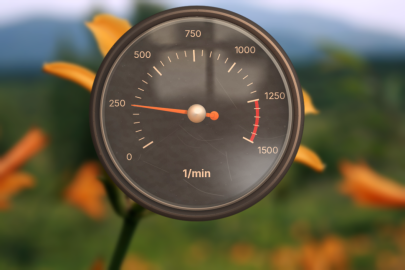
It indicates 250 rpm
